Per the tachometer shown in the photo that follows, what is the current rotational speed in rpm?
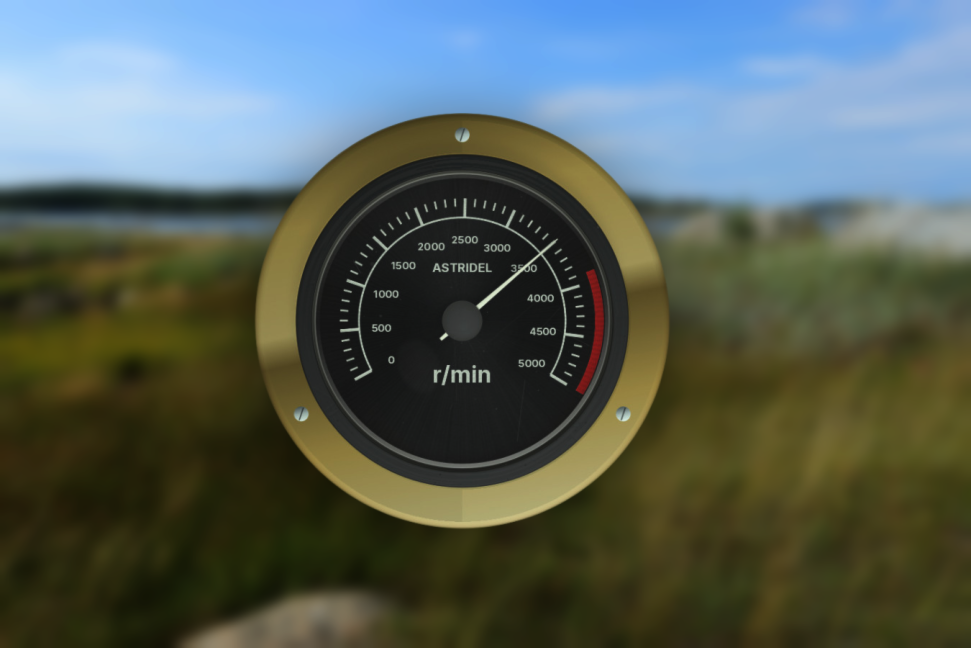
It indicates 3500 rpm
